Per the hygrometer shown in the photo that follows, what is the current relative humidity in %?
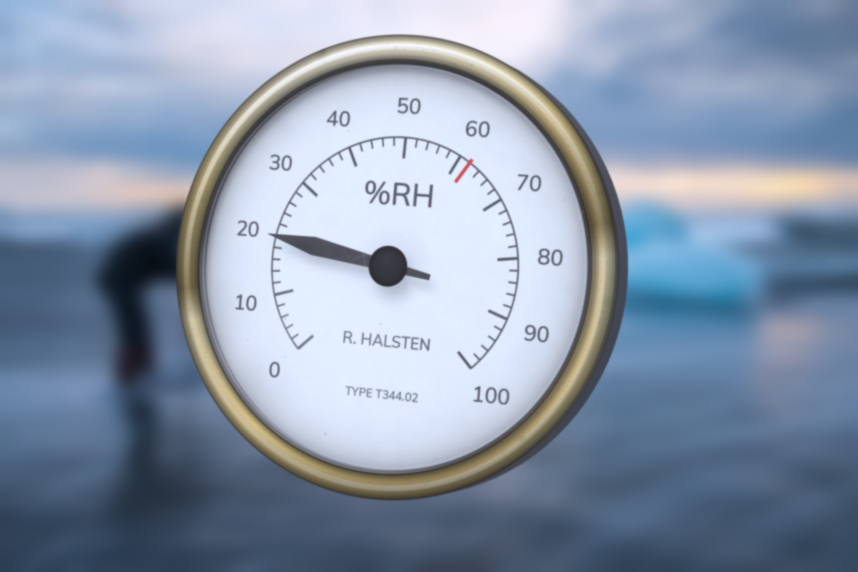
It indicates 20 %
